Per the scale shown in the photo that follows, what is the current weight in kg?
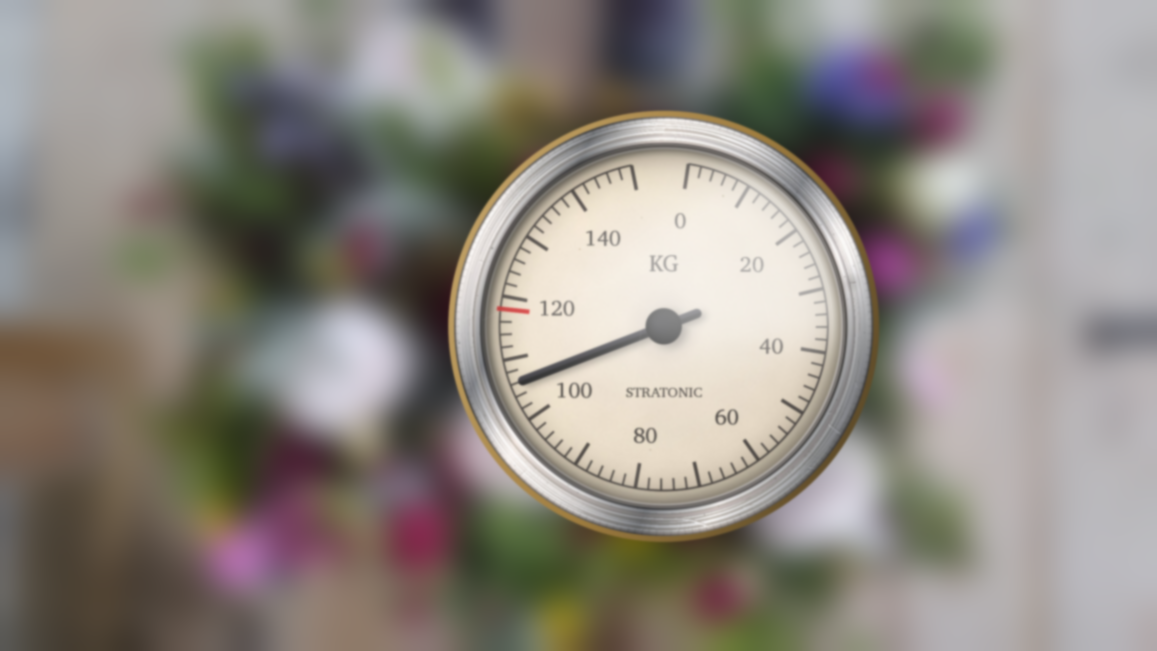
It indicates 106 kg
